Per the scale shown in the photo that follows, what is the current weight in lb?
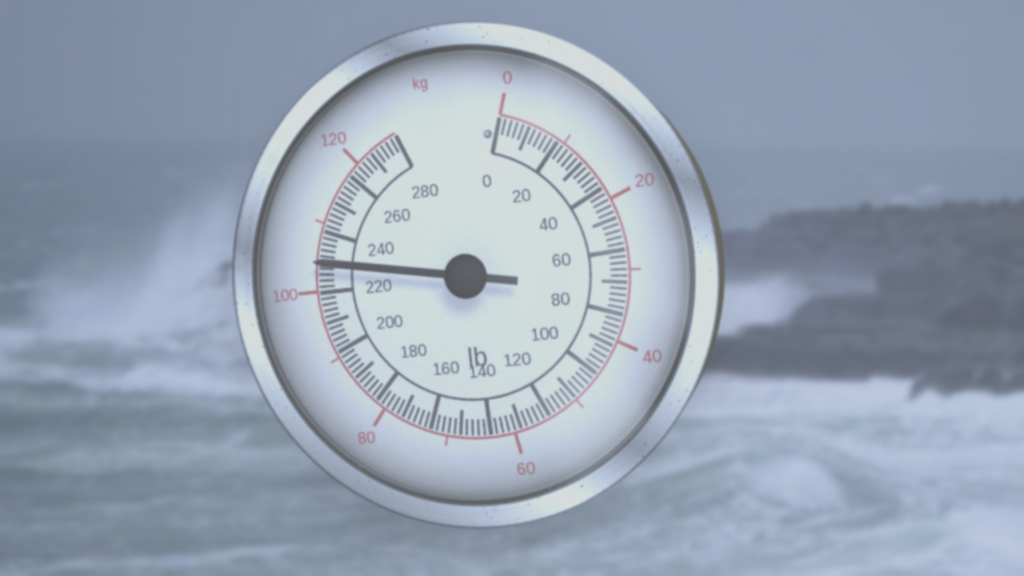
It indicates 230 lb
